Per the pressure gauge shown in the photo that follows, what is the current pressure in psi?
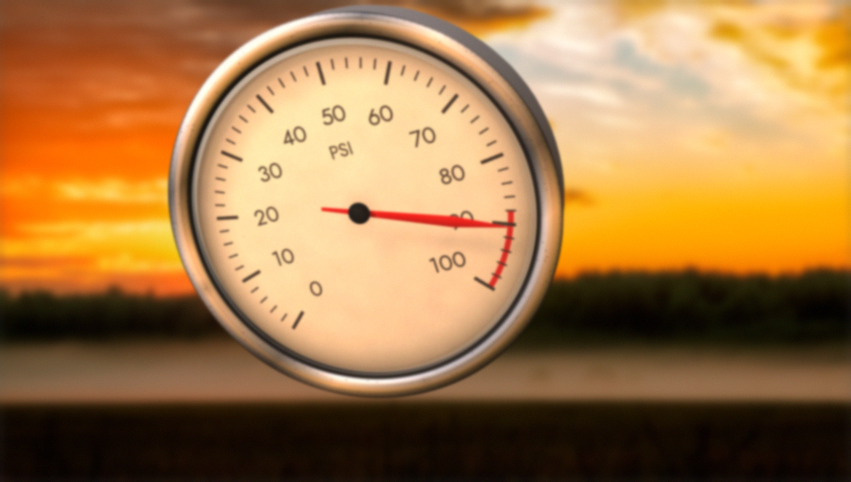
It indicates 90 psi
